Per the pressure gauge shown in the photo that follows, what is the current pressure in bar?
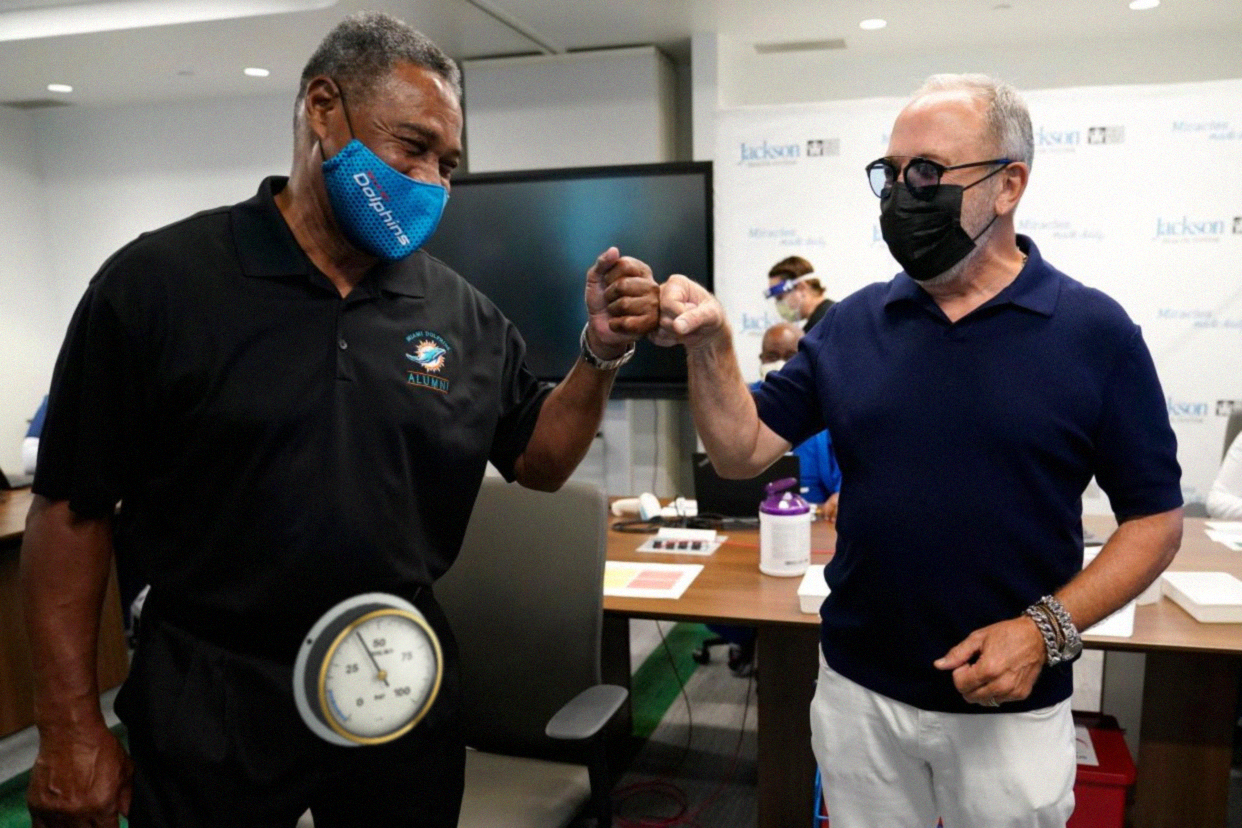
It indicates 40 bar
